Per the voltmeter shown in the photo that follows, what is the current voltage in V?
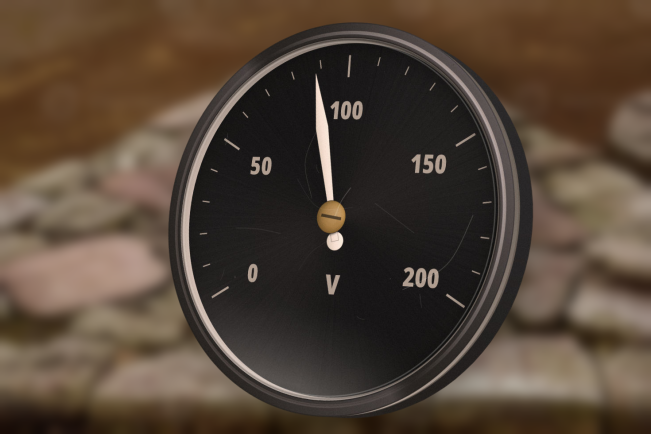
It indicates 90 V
